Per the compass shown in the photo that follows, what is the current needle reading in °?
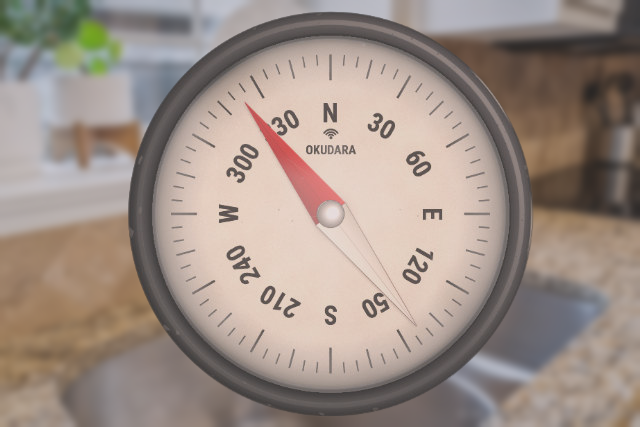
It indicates 322.5 °
